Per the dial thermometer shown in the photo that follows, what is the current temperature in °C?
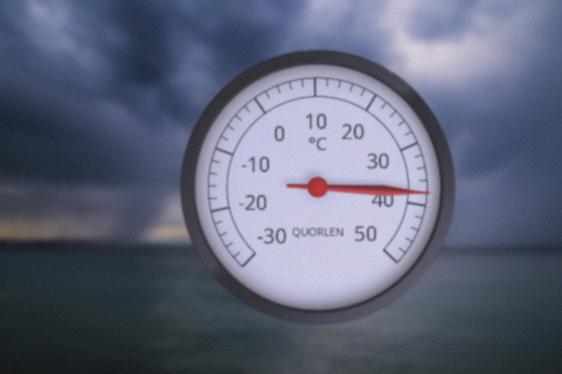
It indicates 38 °C
